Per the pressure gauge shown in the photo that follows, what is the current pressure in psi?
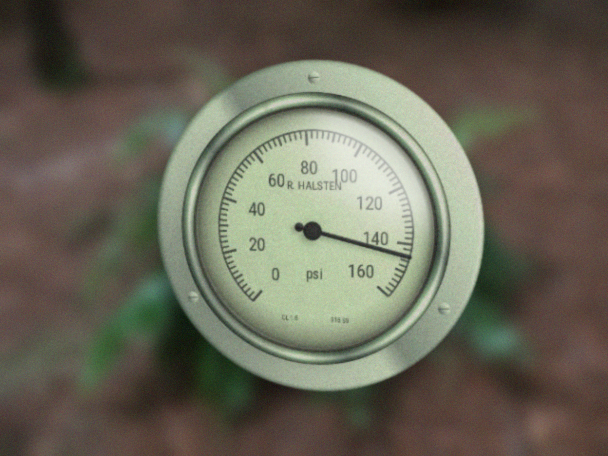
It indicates 144 psi
